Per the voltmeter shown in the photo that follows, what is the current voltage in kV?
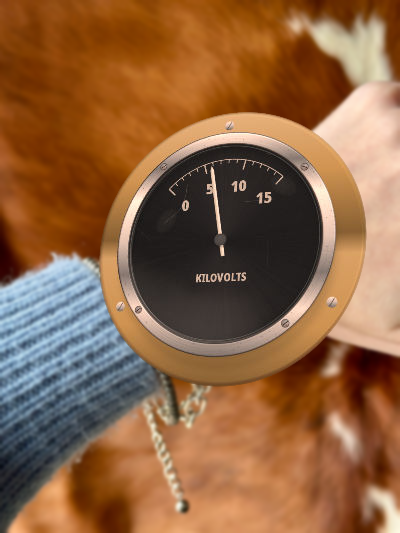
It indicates 6 kV
